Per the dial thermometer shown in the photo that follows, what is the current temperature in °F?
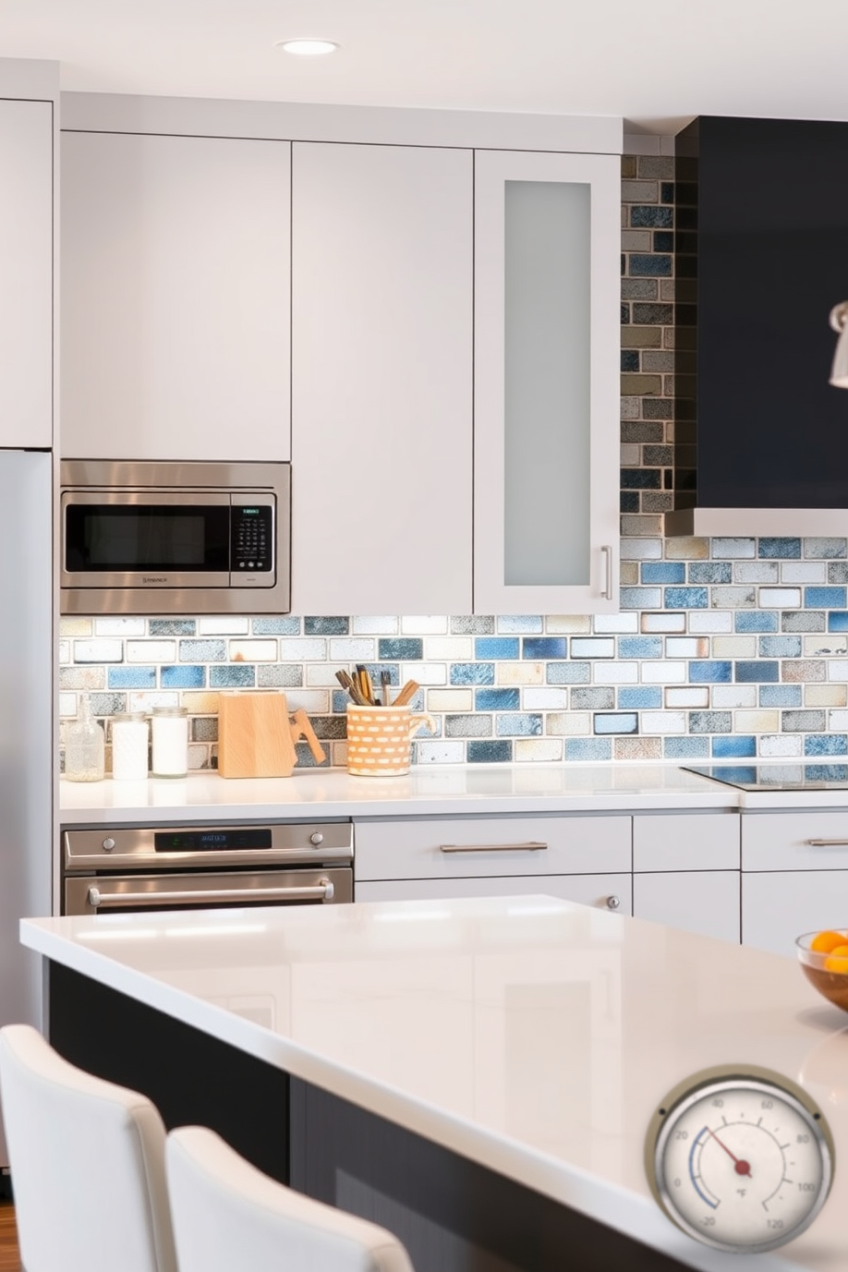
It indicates 30 °F
